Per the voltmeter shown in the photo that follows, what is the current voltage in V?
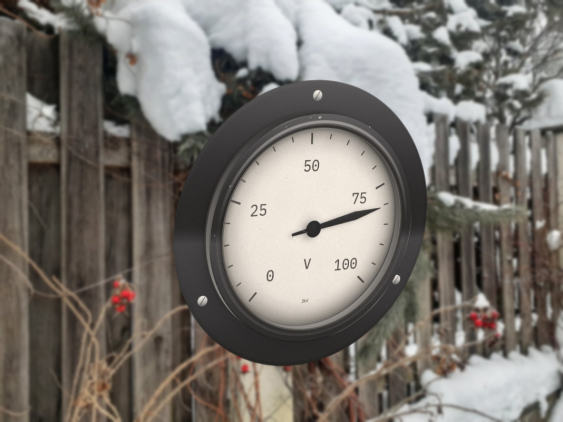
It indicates 80 V
